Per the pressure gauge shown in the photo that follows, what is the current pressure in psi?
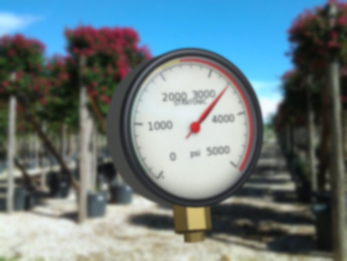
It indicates 3400 psi
